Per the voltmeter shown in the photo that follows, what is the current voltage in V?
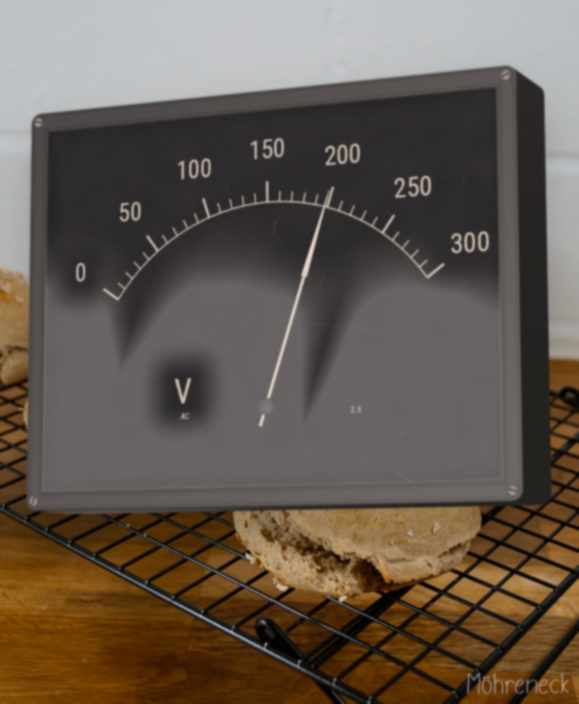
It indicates 200 V
